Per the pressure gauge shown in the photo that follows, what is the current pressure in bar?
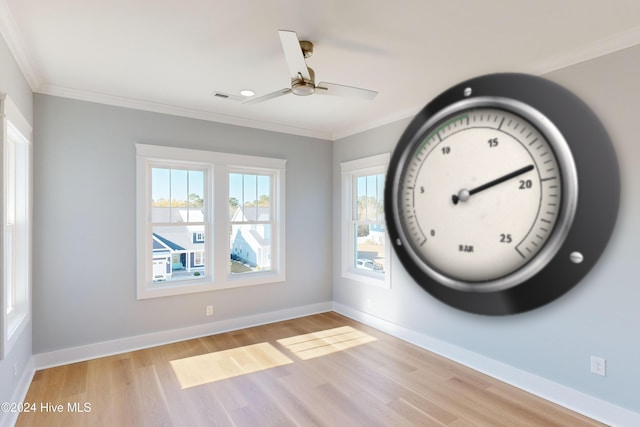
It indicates 19 bar
